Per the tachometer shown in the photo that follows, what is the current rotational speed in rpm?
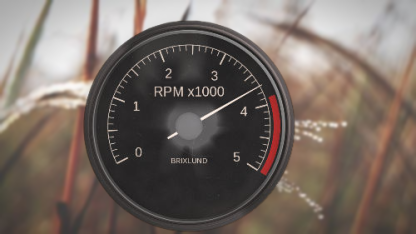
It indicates 3700 rpm
